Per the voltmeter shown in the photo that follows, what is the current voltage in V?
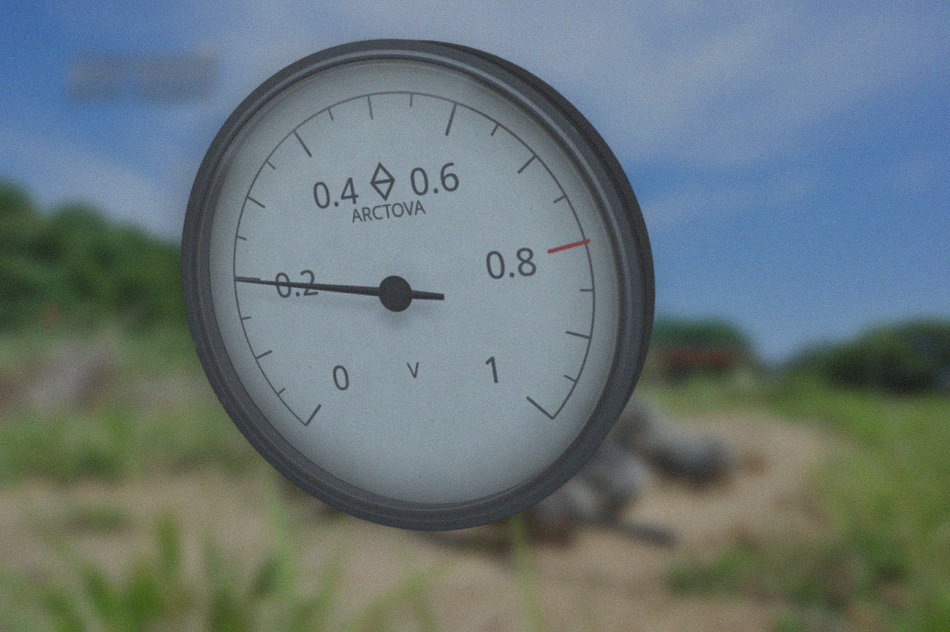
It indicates 0.2 V
